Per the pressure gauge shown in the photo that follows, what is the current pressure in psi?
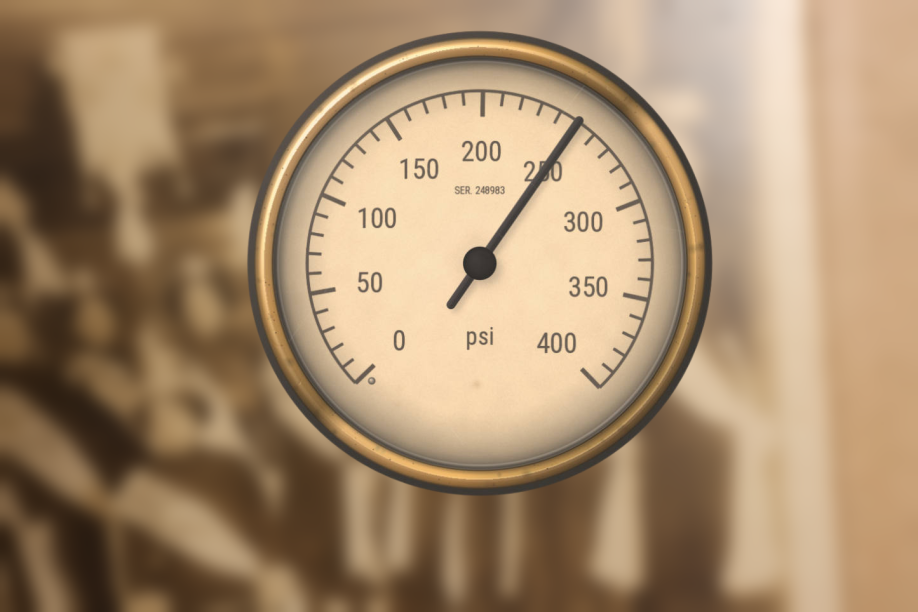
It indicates 250 psi
